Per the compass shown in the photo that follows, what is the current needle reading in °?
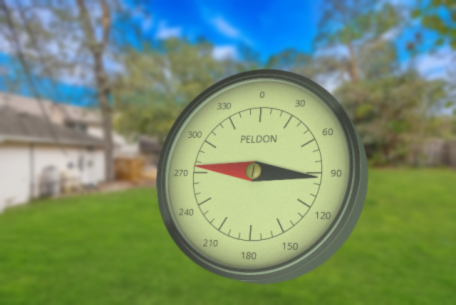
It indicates 275 °
